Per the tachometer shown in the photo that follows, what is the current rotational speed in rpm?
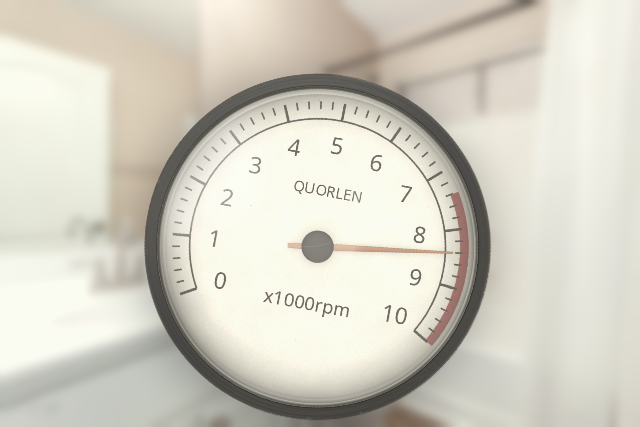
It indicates 8400 rpm
